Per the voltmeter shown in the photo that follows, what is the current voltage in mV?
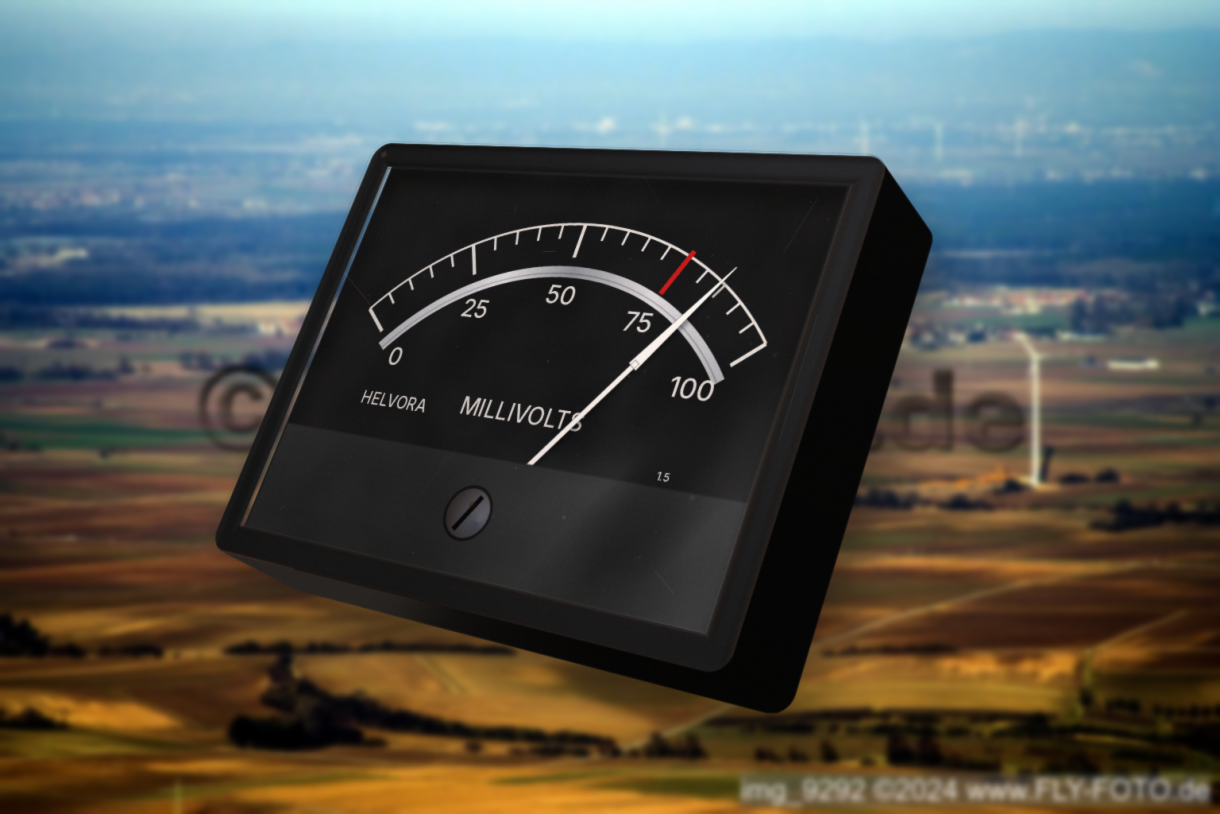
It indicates 85 mV
